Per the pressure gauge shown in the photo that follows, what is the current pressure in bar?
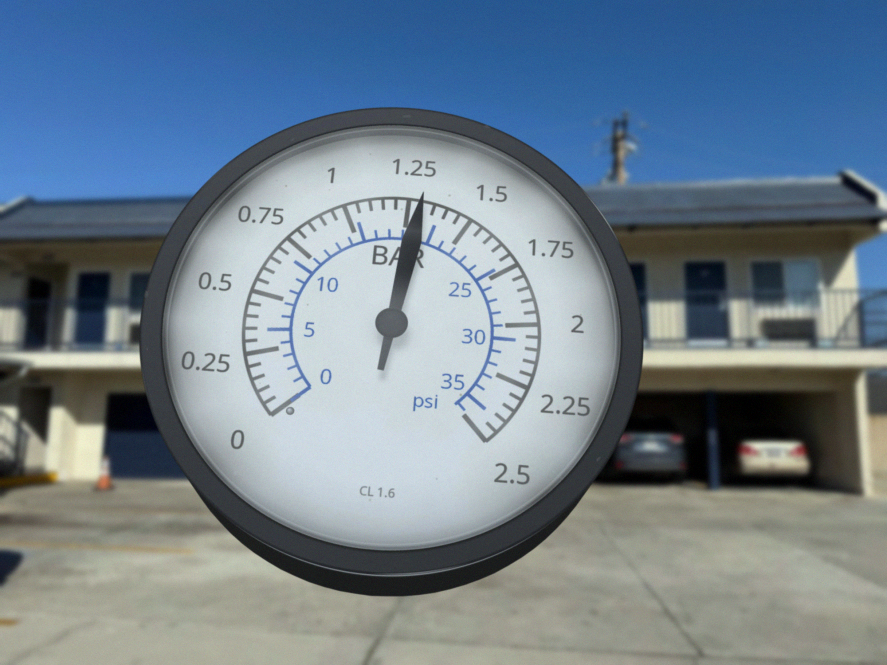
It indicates 1.3 bar
